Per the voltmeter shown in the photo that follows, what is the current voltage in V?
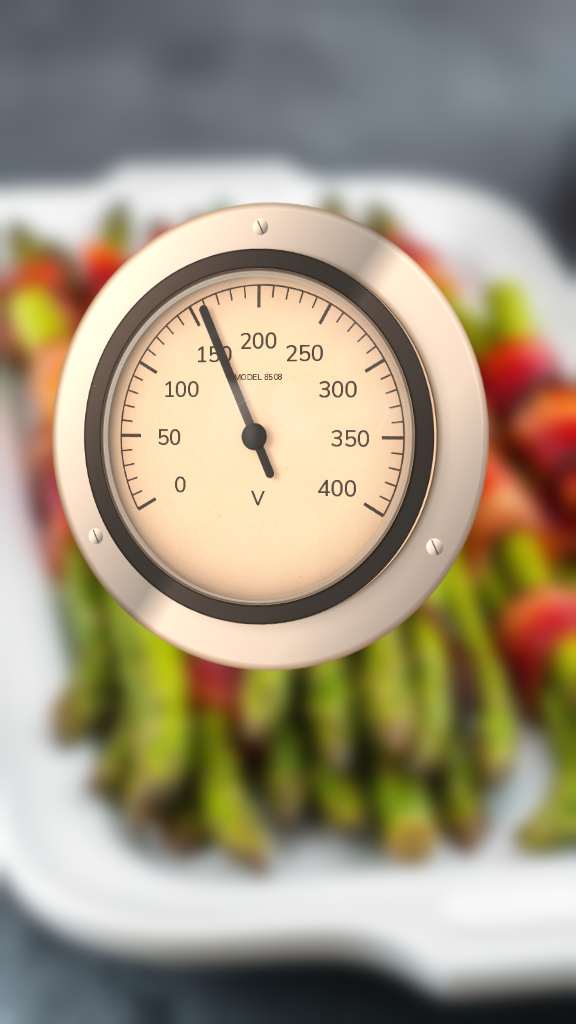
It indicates 160 V
